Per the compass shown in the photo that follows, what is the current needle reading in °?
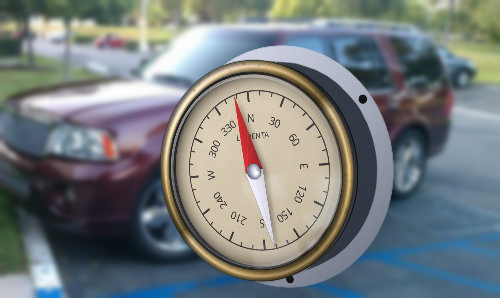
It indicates 350 °
